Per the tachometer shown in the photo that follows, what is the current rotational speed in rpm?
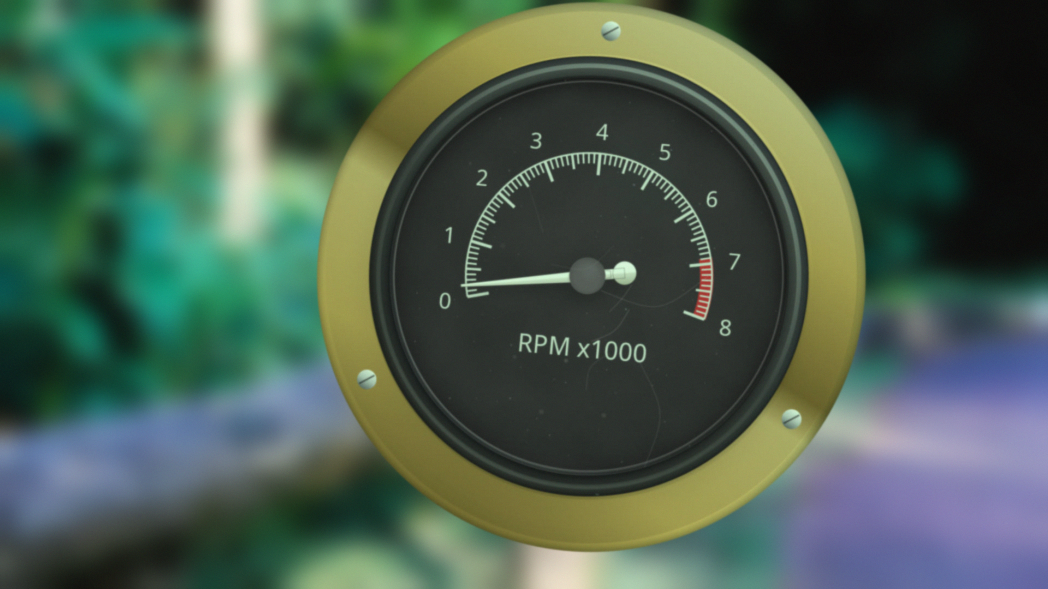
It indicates 200 rpm
